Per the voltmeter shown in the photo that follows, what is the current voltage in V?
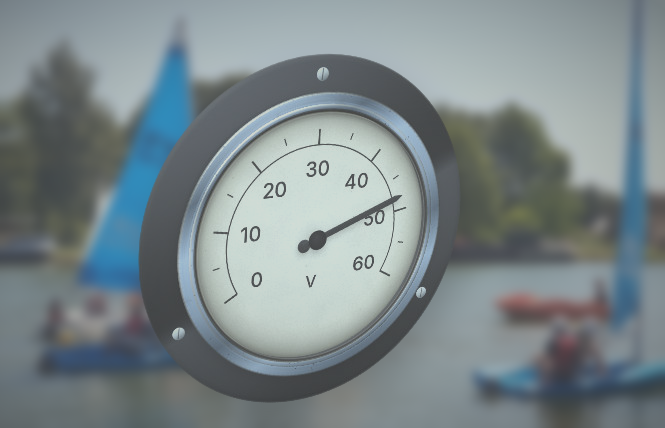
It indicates 47.5 V
